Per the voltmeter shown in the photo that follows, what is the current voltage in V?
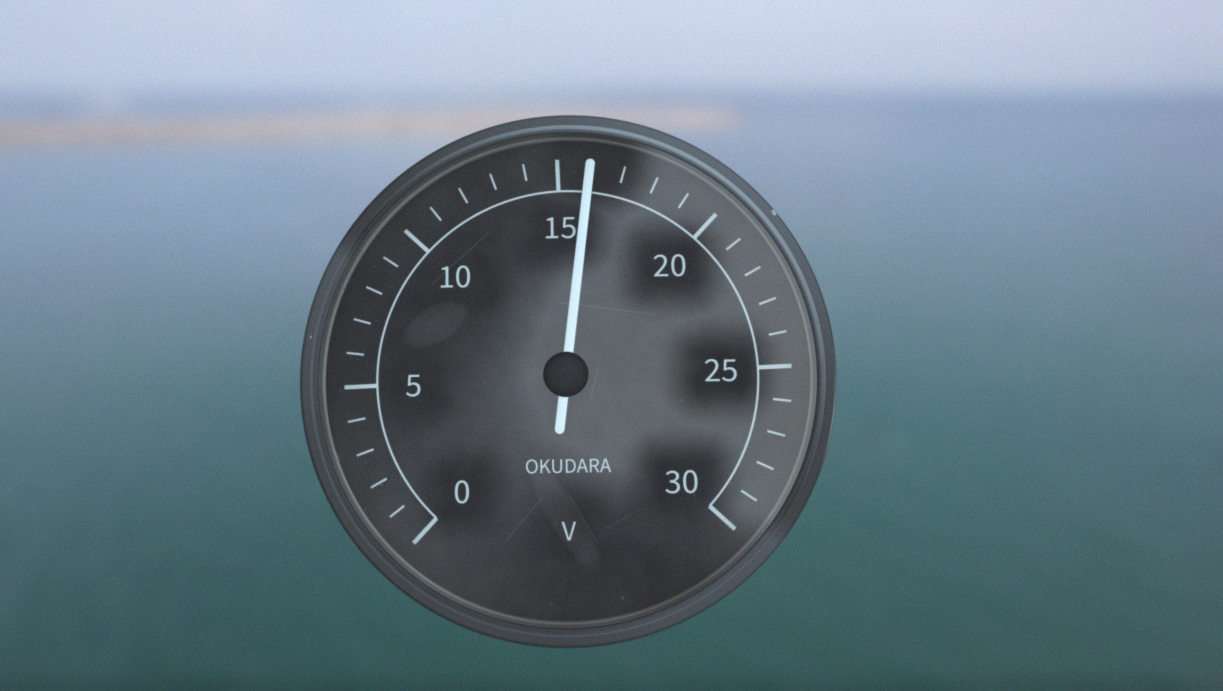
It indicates 16 V
